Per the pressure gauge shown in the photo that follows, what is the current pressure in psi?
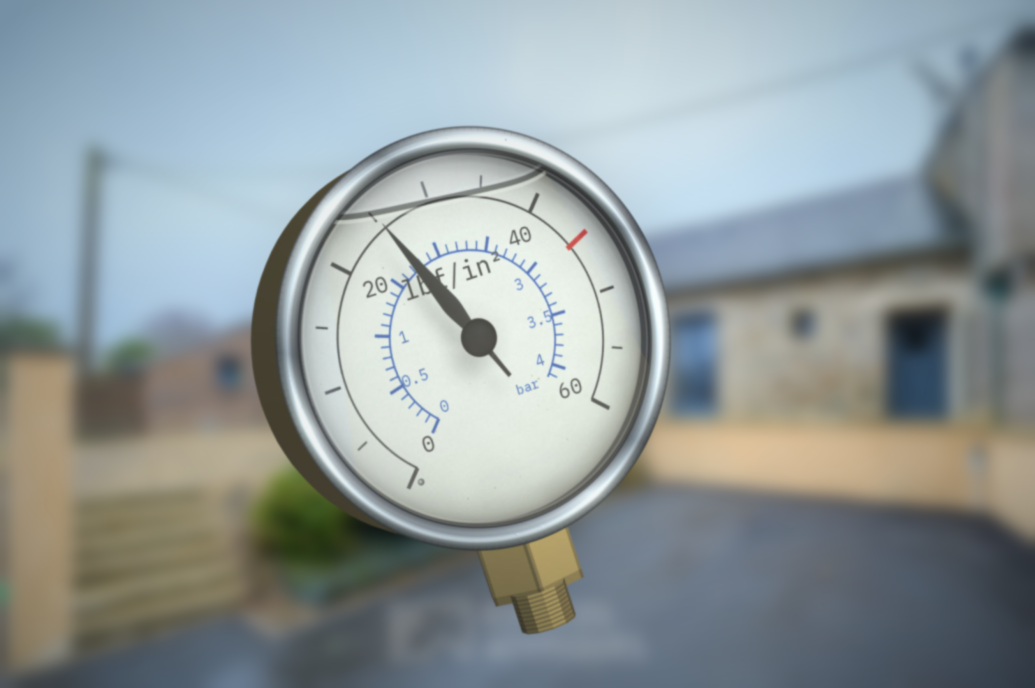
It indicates 25 psi
